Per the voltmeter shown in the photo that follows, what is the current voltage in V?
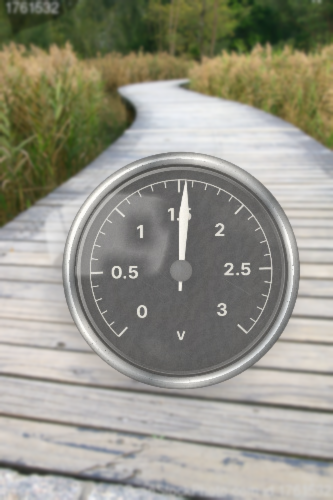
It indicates 1.55 V
